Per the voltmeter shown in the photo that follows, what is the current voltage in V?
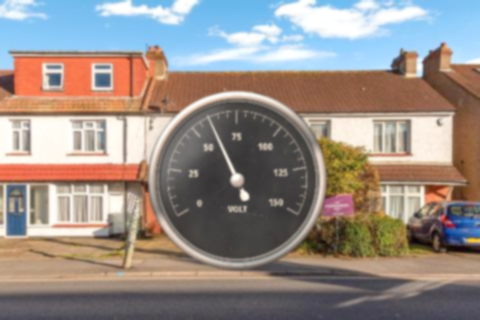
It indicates 60 V
